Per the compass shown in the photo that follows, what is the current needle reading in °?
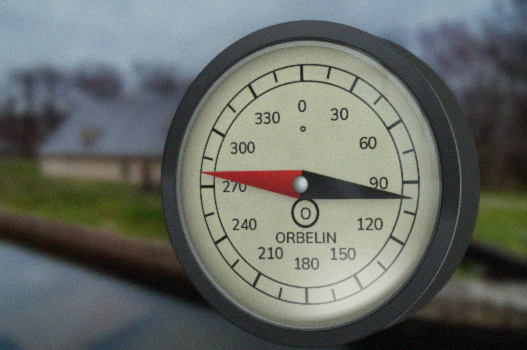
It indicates 277.5 °
